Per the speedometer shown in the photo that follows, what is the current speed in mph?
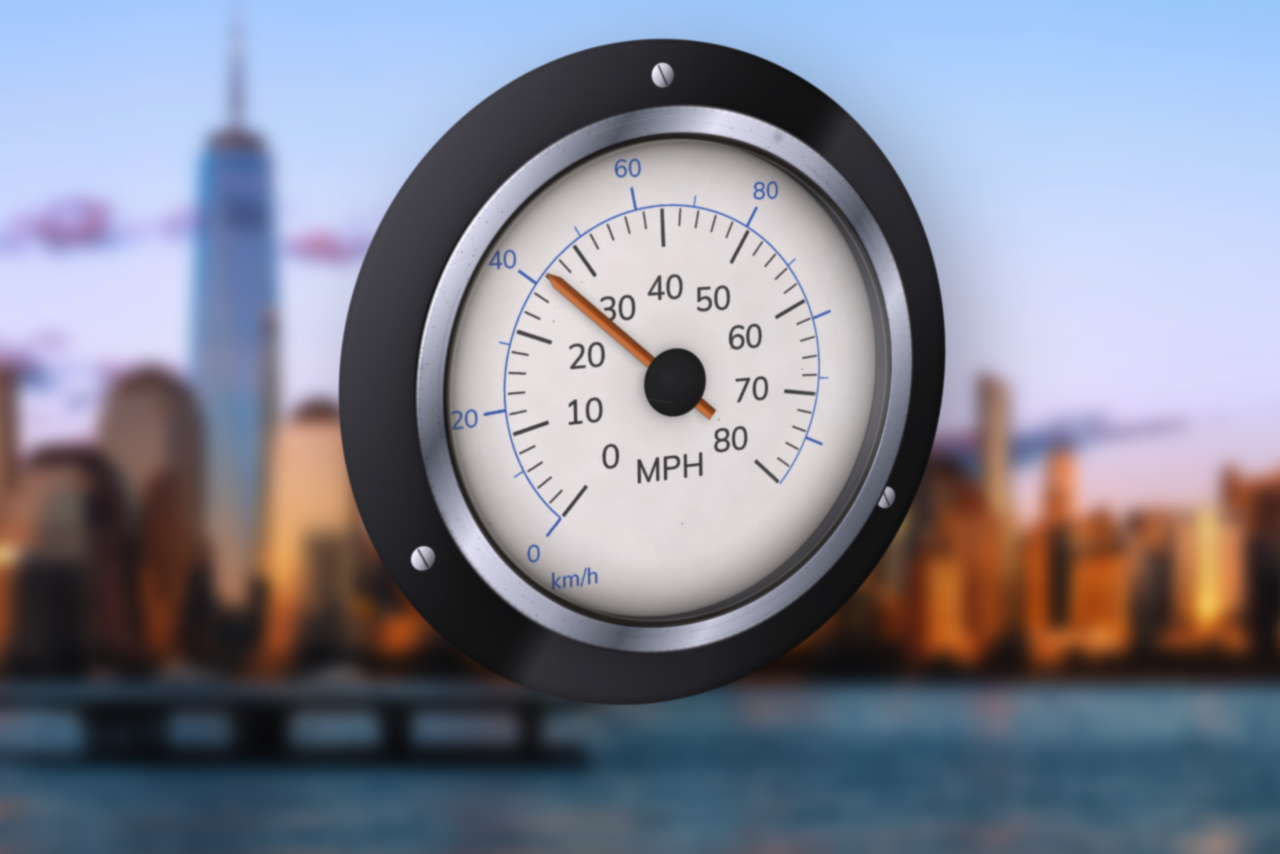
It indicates 26 mph
